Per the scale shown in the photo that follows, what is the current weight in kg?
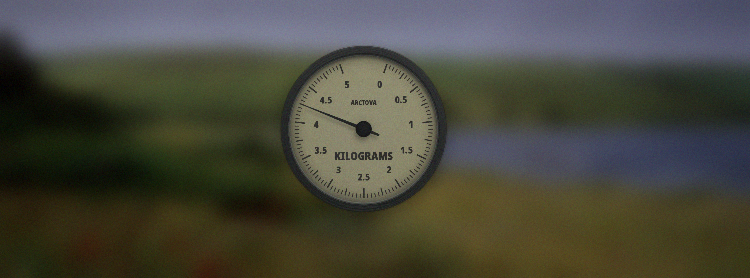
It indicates 4.25 kg
